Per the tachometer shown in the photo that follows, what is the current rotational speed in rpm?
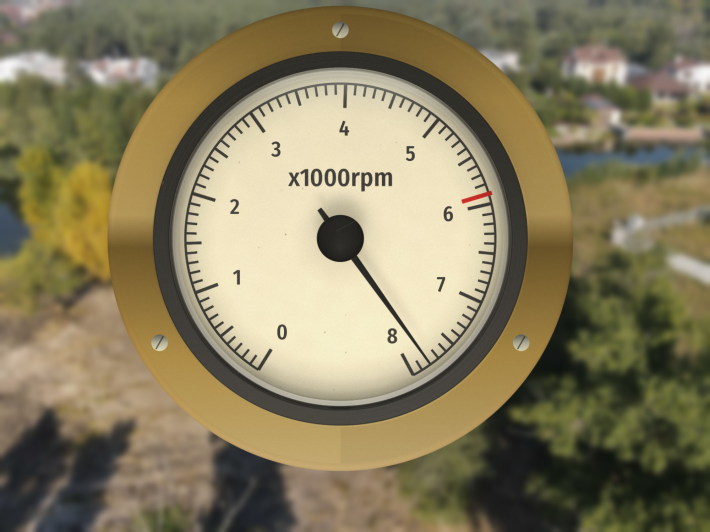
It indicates 7800 rpm
